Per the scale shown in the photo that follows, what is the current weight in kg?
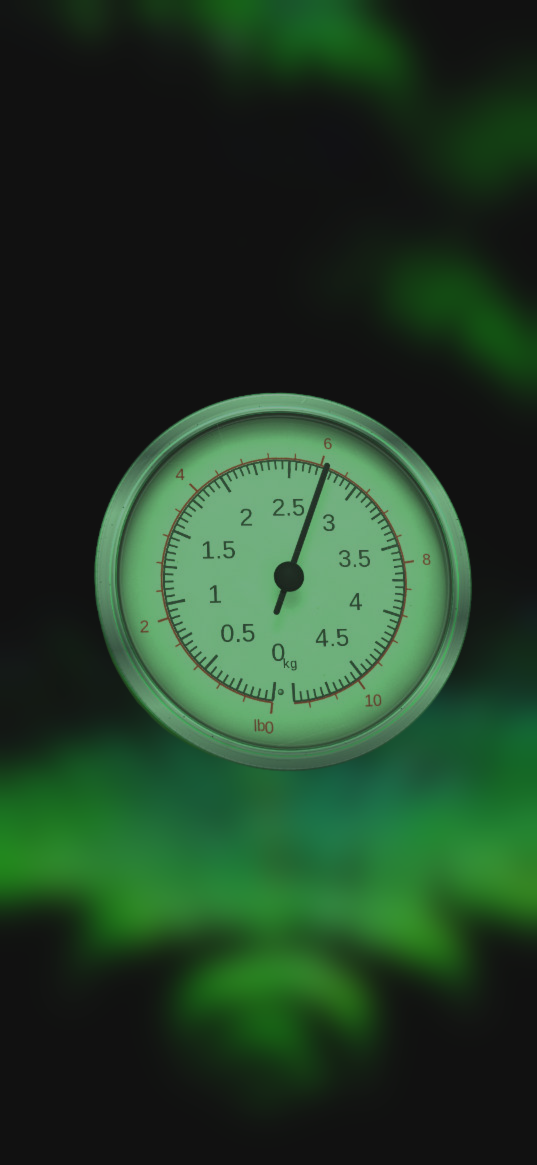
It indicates 2.75 kg
